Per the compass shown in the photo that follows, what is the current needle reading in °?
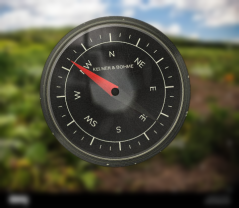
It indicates 310 °
